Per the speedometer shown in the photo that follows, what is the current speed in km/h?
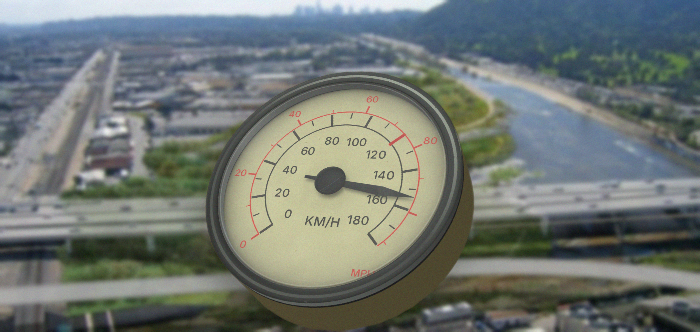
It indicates 155 km/h
